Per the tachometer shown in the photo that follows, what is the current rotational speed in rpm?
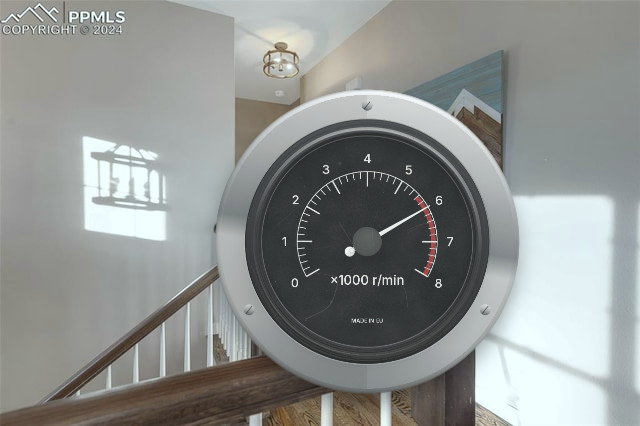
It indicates 6000 rpm
